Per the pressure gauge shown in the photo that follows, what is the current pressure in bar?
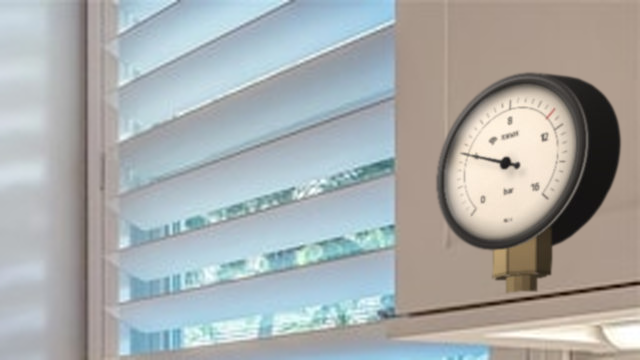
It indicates 4 bar
